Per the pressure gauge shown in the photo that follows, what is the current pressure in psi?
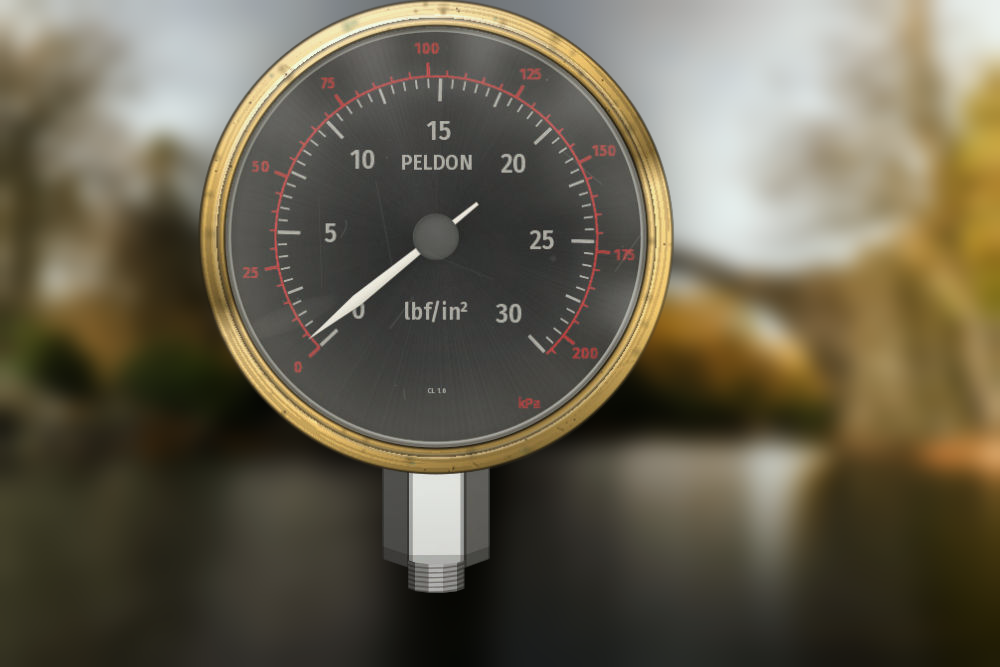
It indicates 0.5 psi
